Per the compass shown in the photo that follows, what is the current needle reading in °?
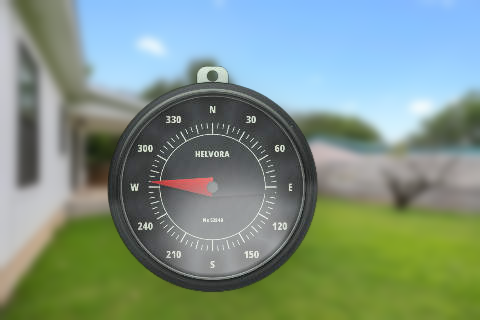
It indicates 275 °
